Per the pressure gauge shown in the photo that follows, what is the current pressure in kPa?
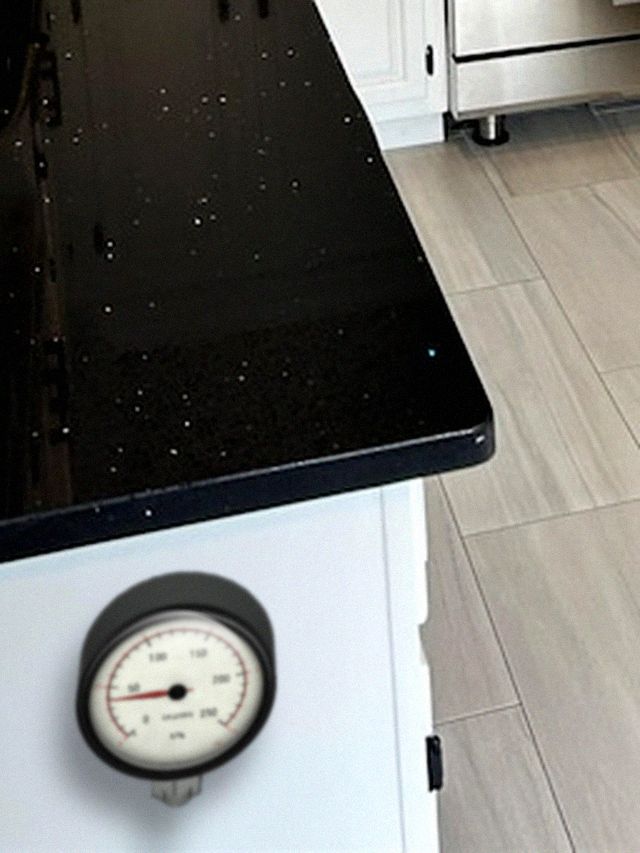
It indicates 40 kPa
